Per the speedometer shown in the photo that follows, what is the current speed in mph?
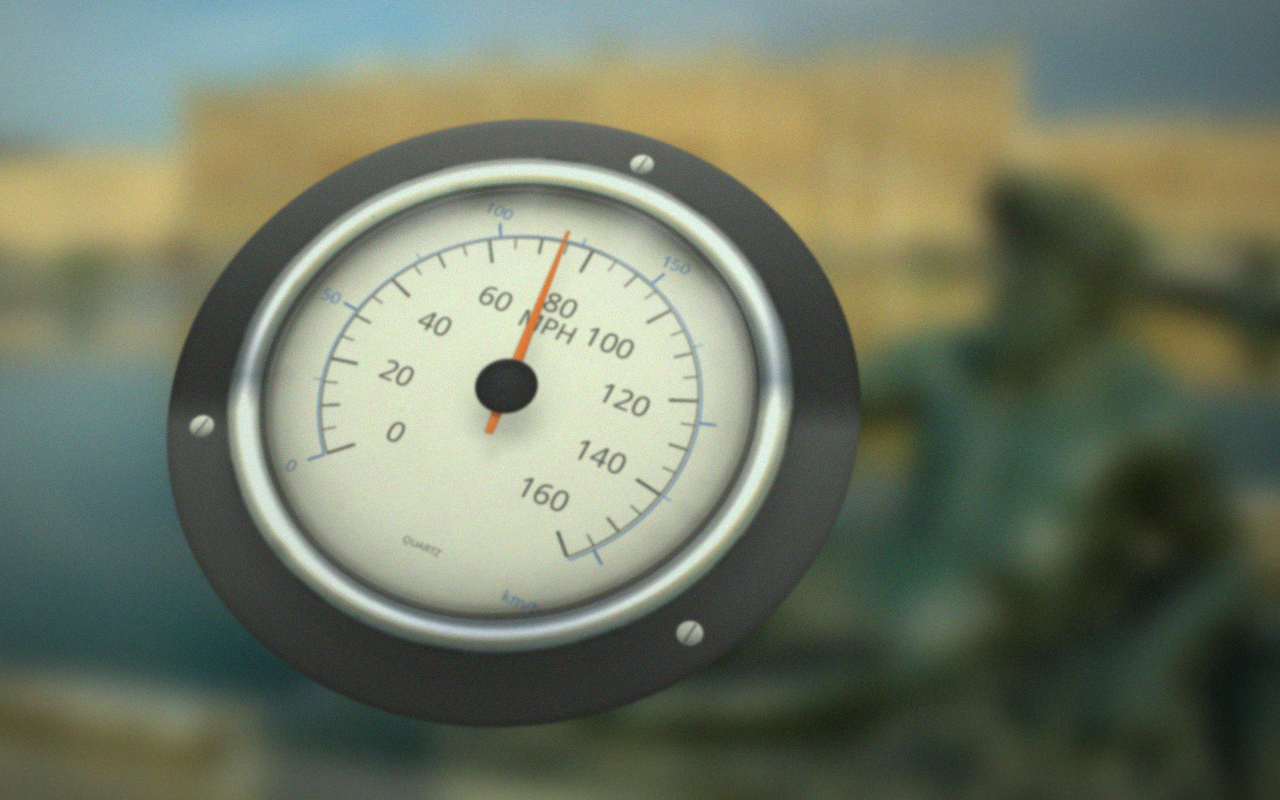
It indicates 75 mph
